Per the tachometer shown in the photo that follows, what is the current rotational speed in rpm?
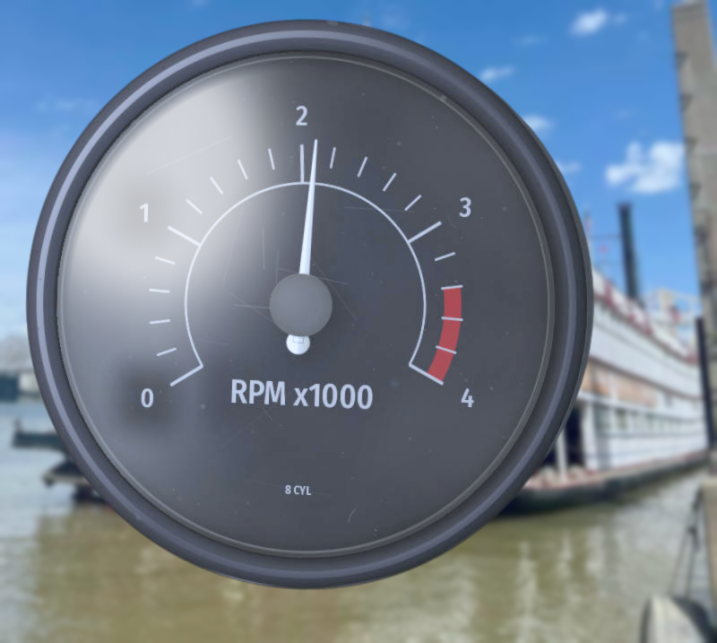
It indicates 2100 rpm
